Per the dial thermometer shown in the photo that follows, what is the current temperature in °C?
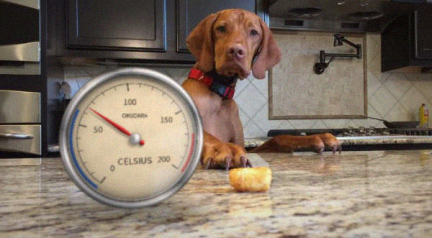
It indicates 65 °C
